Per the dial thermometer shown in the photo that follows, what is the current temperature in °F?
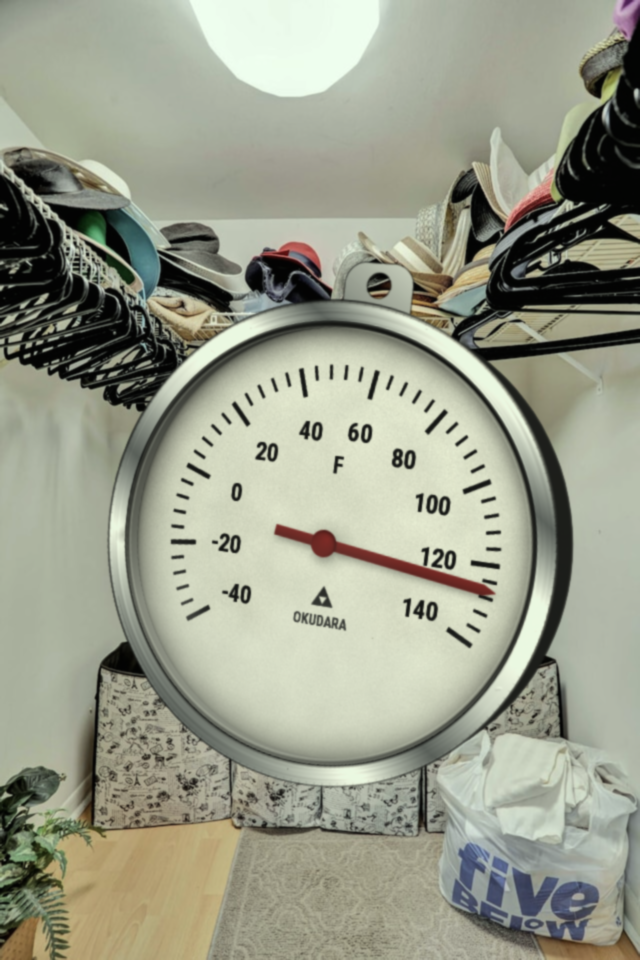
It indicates 126 °F
